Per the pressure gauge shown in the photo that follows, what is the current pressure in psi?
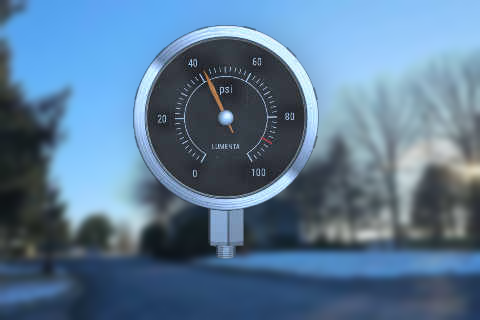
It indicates 42 psi
